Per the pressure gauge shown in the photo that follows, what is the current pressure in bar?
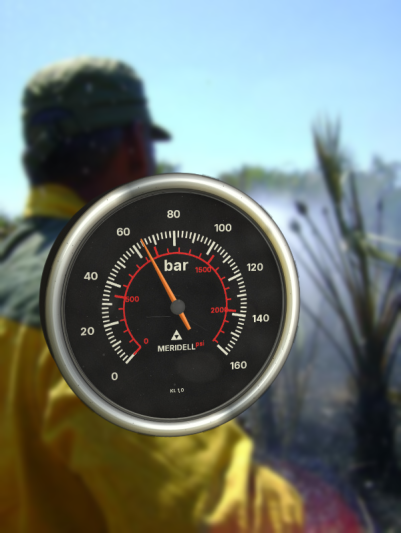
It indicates 64 bar
